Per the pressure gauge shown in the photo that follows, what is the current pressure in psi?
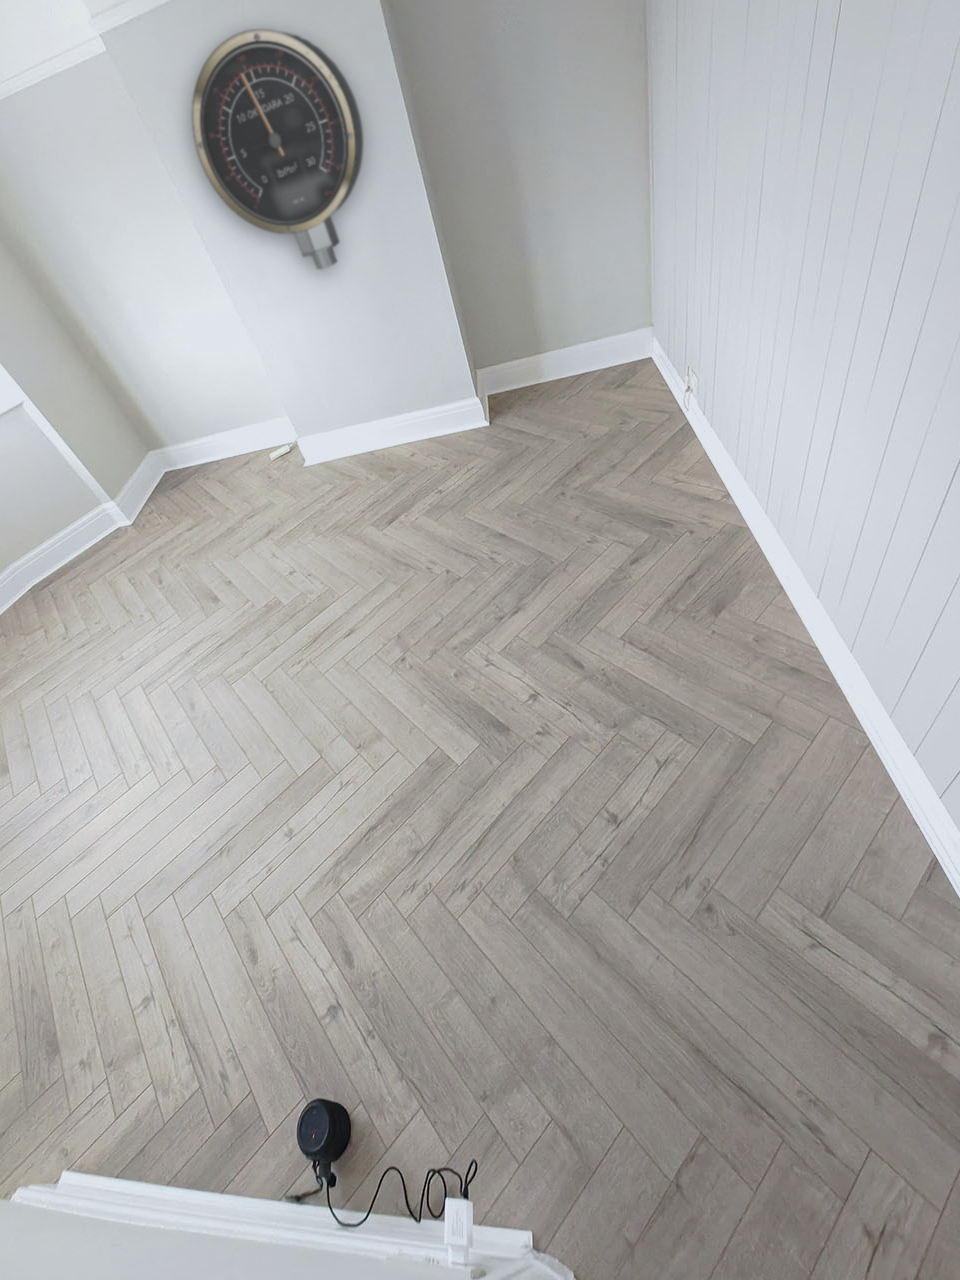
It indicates 14 psi
